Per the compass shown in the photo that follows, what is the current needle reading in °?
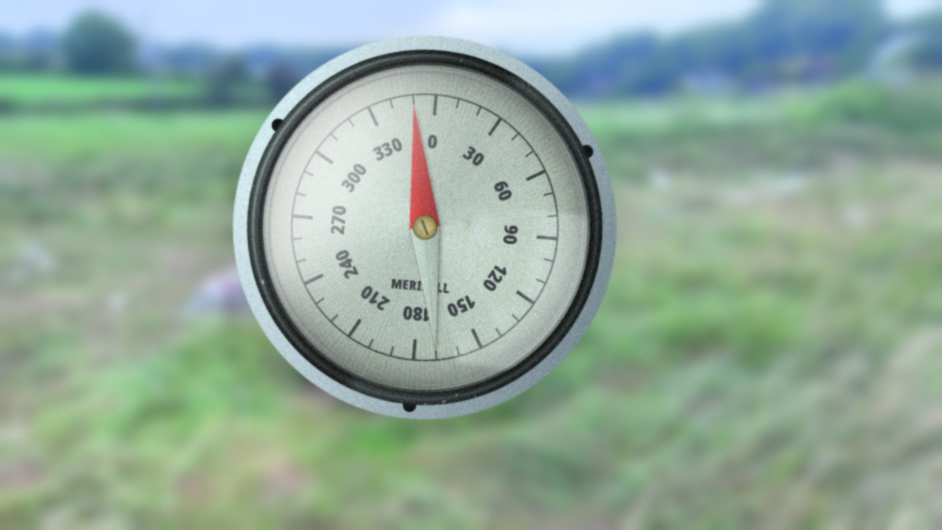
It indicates 350 °
